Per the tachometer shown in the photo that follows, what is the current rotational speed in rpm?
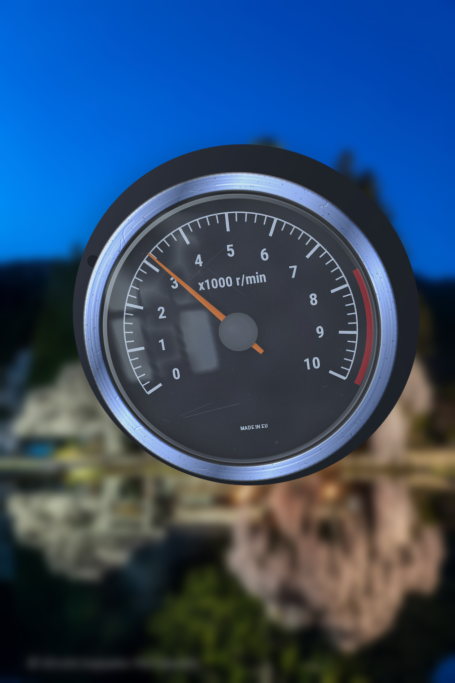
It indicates 3200 rpm
